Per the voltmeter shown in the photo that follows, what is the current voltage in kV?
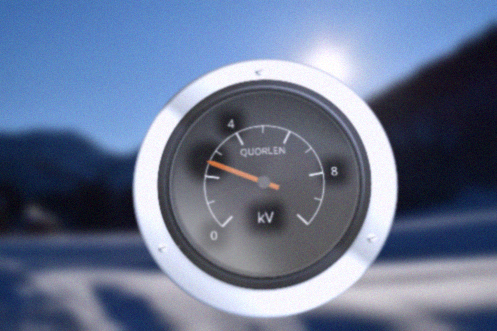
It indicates 2.5 kV
